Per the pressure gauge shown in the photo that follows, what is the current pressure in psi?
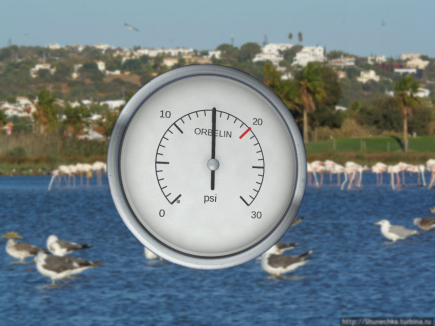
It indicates 15 psi
